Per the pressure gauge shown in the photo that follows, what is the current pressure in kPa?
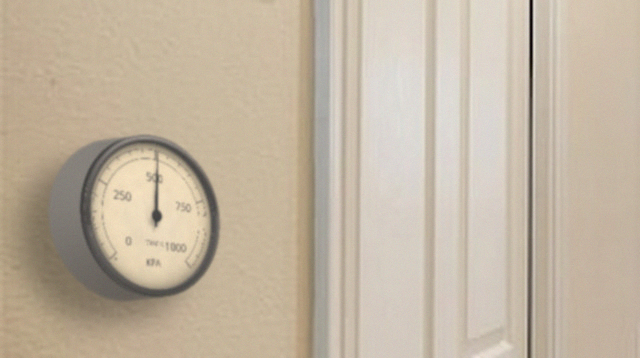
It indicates 500 kPa
